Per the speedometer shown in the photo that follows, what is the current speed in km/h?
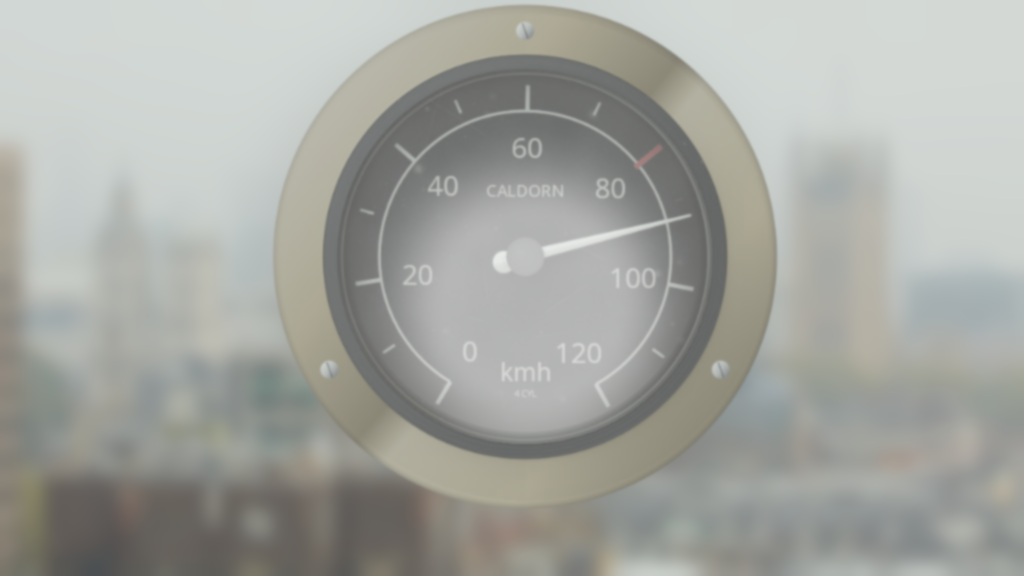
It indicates 90 km/h
